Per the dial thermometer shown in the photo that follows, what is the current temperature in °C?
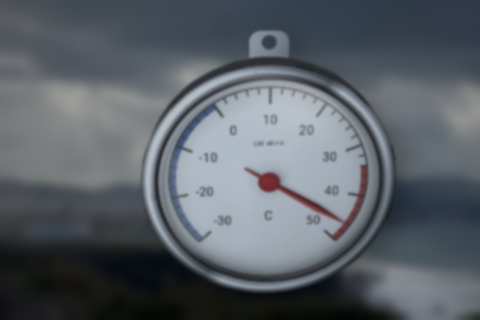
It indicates 46 °C
